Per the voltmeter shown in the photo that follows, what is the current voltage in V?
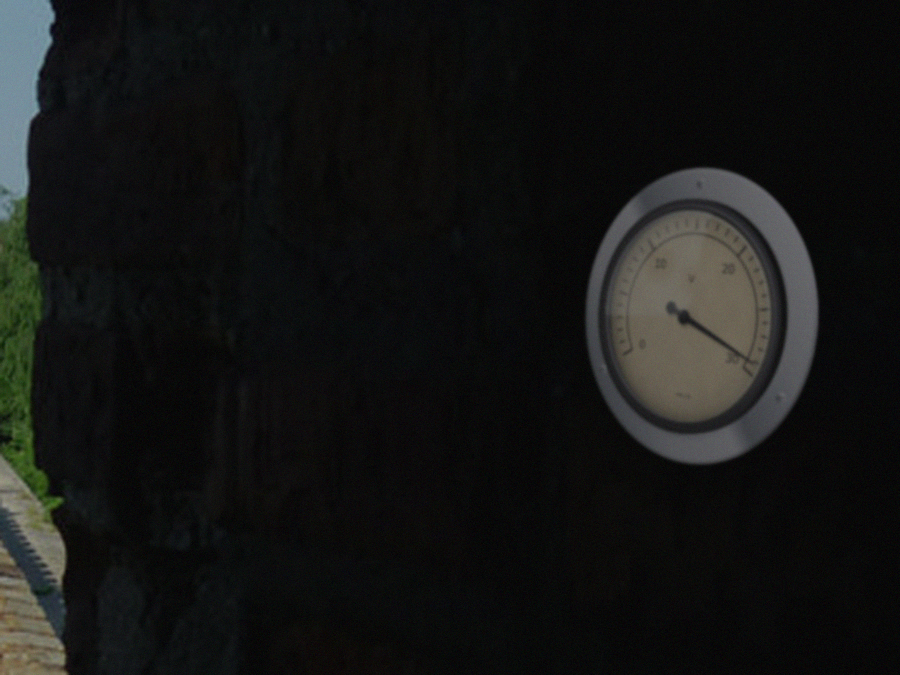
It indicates 29 V
